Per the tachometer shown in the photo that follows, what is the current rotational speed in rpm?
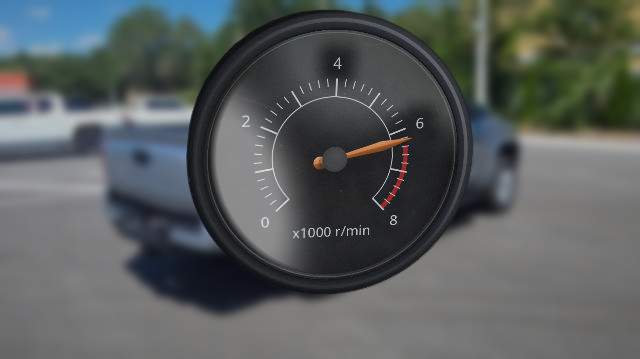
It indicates 6200 rpm
